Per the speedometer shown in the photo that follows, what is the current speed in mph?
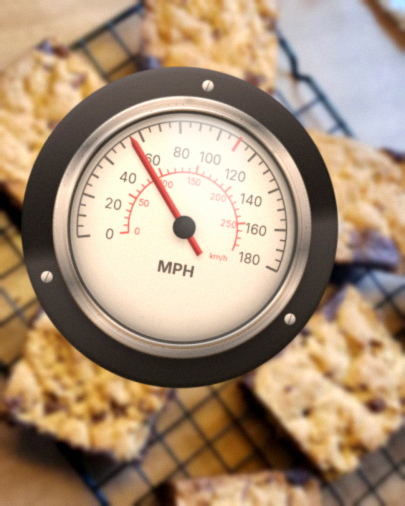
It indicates 55 mph
